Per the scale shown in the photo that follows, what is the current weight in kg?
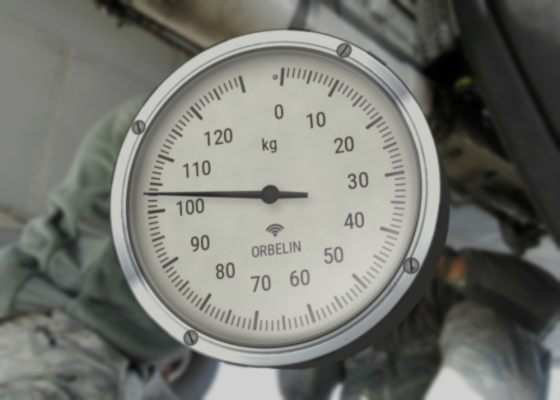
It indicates 103 kg
